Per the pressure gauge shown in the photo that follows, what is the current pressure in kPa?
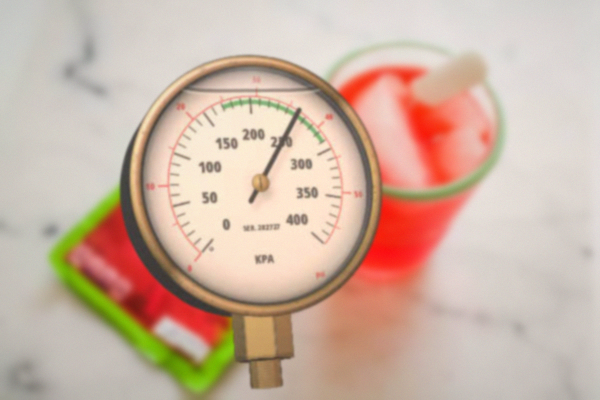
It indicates 250 kPa
